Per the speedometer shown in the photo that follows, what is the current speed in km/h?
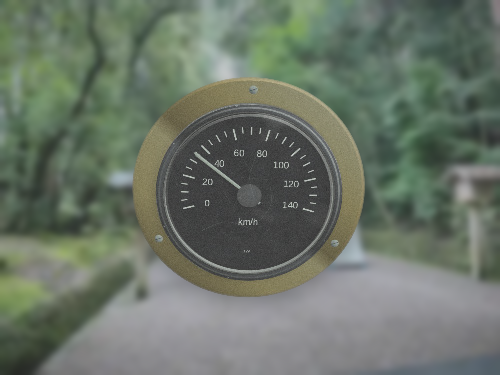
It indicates 35 km/h
